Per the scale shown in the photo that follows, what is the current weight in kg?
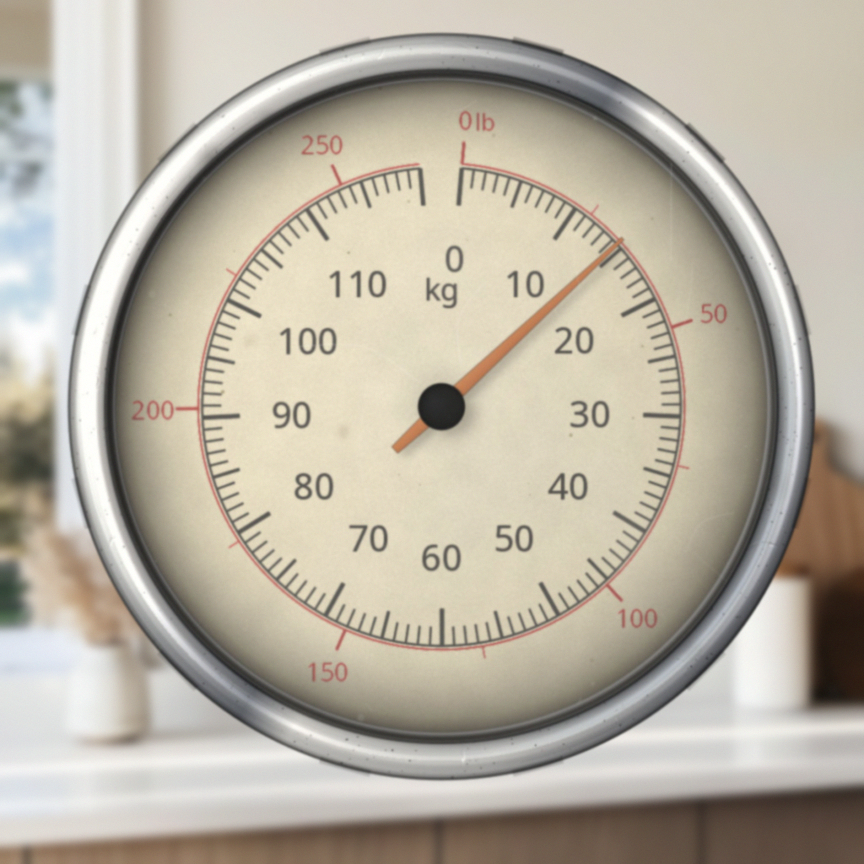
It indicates 14.5 kg
